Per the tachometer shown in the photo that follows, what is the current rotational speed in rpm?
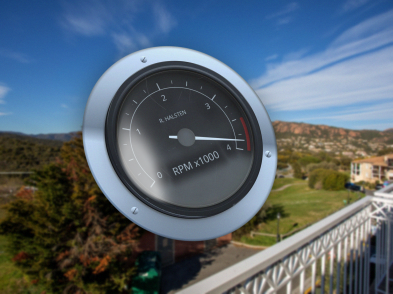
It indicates 3875 rpm
